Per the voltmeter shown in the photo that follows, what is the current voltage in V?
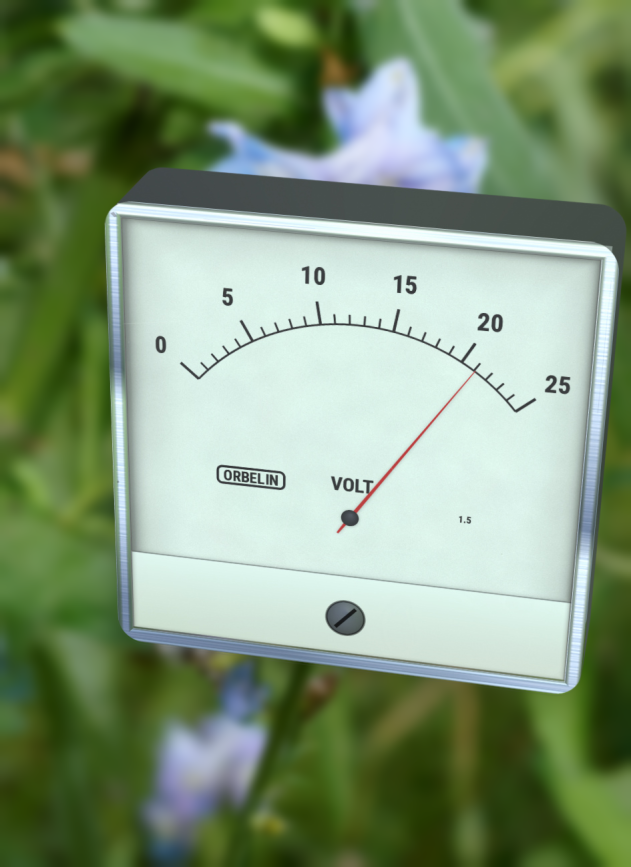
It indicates 21 V
